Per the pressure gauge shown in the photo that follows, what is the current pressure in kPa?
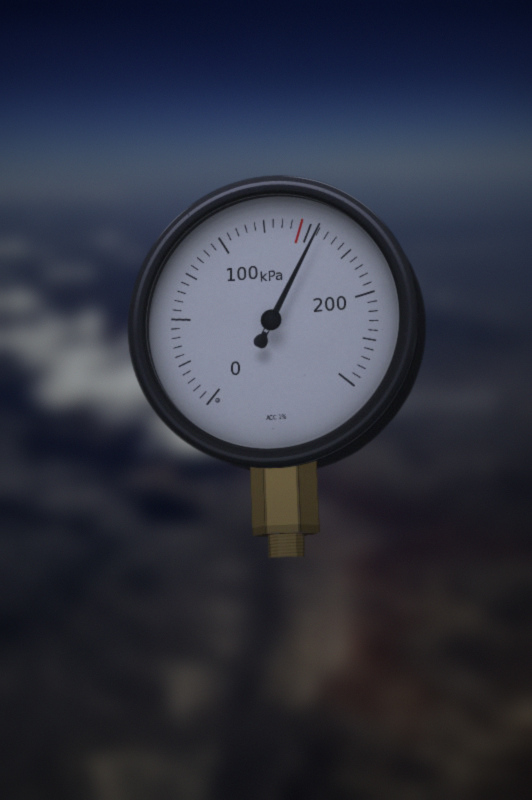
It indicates 155 kPa
